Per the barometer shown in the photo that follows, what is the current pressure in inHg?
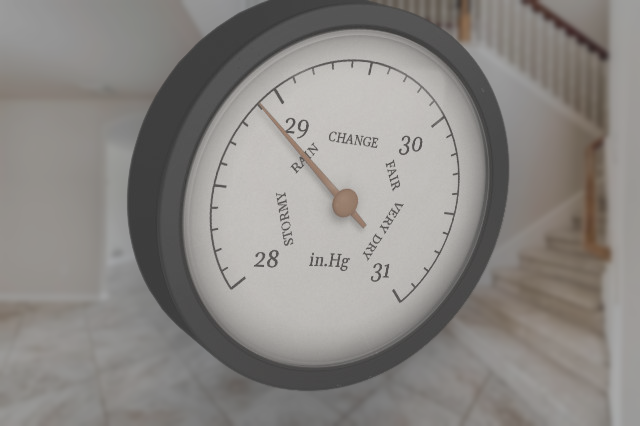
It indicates 28.9 inHg
